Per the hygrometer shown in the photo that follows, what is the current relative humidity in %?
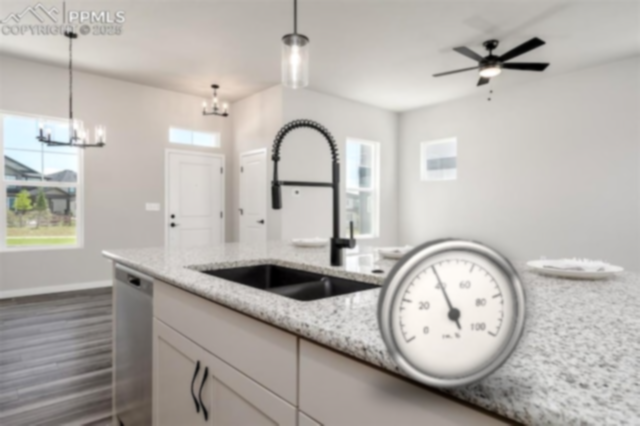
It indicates 40 %
